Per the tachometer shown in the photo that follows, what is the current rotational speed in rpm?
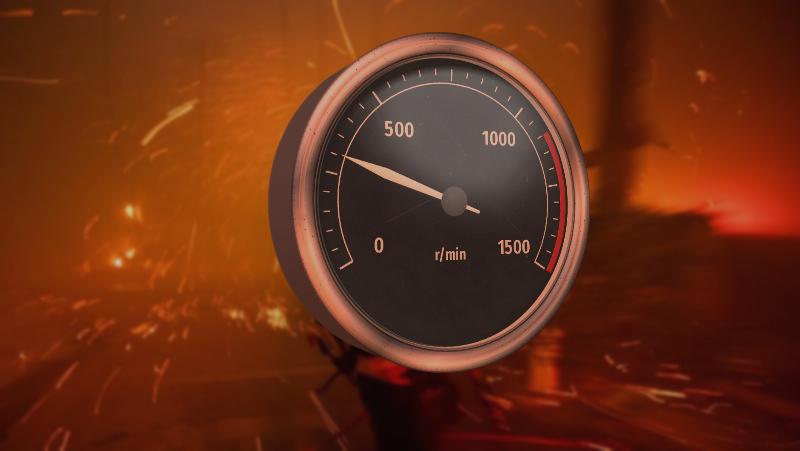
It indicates 300 rpm
